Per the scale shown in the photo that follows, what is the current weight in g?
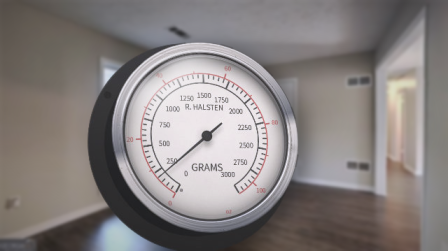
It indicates 200 g
